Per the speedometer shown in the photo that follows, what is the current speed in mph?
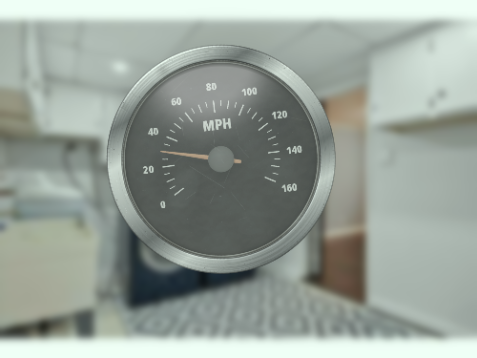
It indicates 30 mph
